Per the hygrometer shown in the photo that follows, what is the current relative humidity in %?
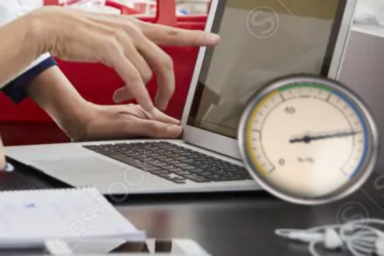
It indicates 80 %
